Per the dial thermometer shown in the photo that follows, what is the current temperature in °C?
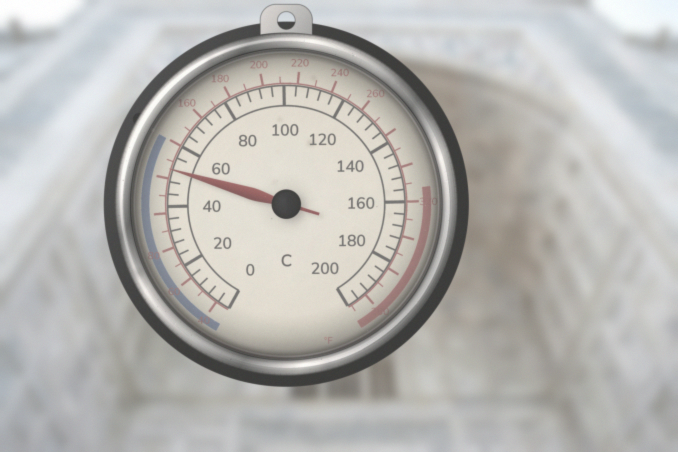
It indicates 52 °C
